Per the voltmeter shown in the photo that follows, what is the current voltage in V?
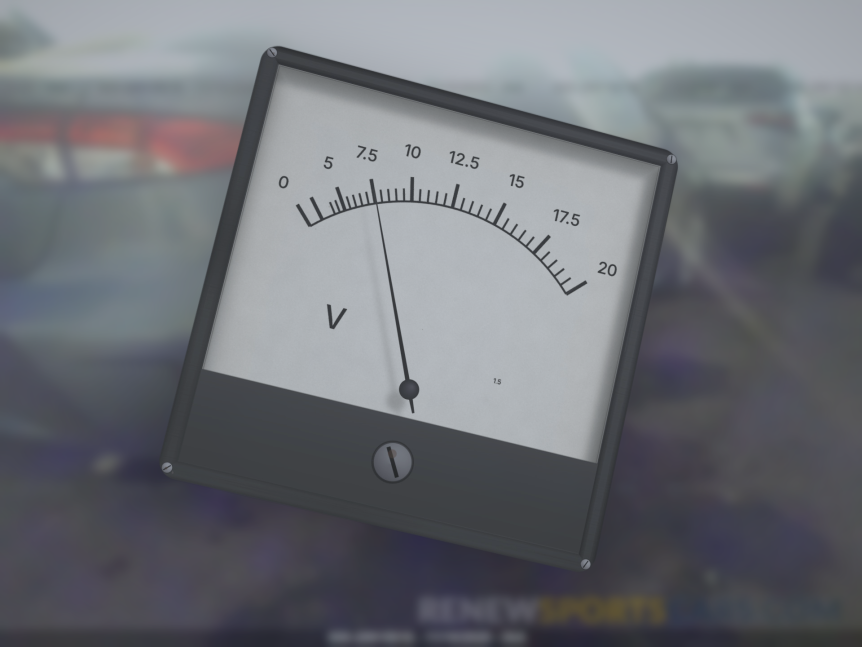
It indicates 7.5 V
